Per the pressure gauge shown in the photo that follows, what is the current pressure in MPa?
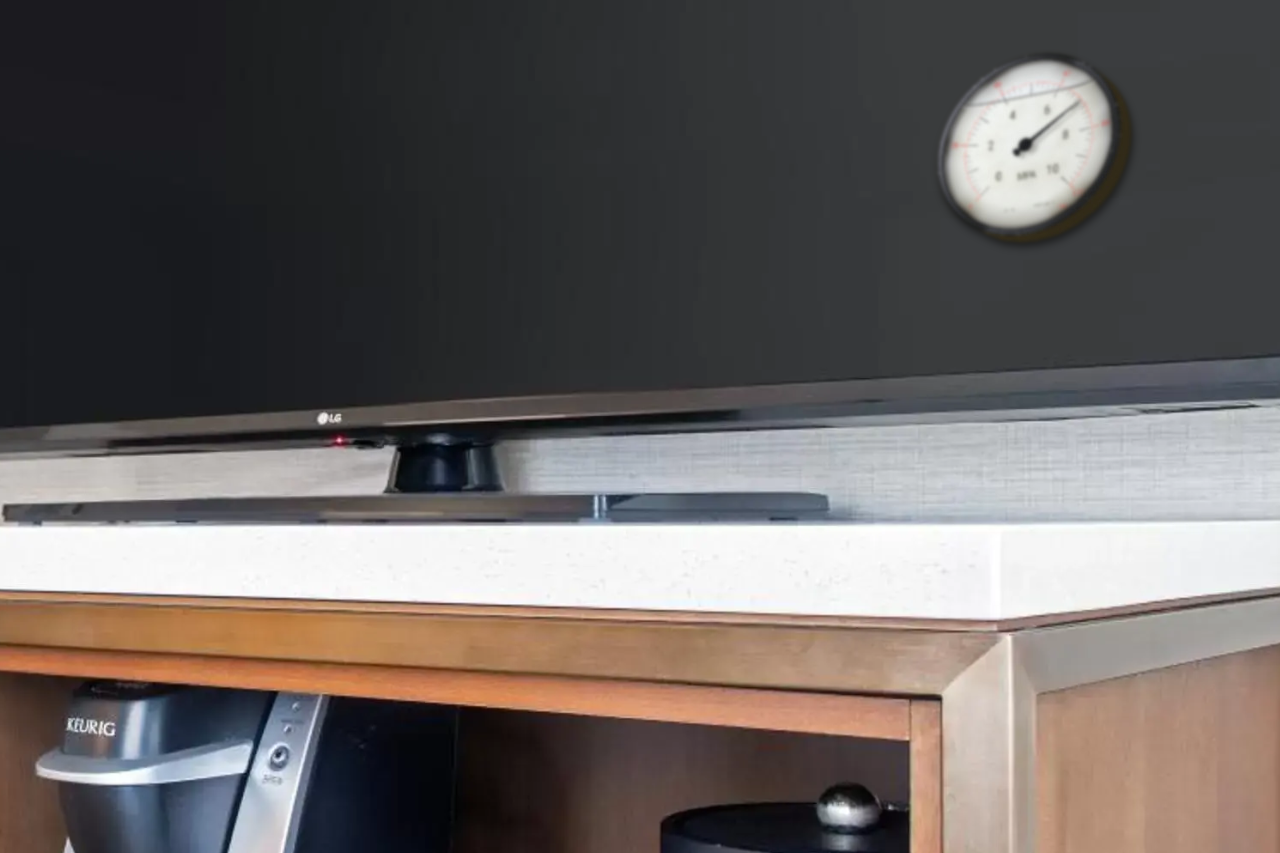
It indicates 7 MPa
